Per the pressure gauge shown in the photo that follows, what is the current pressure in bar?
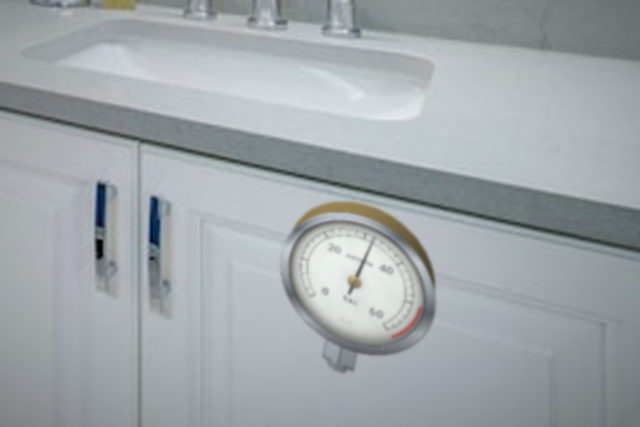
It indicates 32 bar
